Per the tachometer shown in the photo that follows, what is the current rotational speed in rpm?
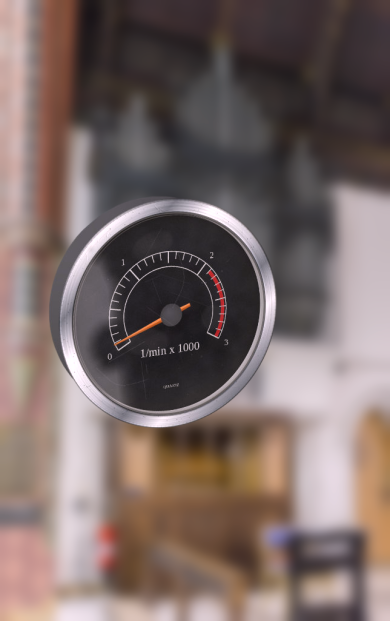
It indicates 100 rpm
